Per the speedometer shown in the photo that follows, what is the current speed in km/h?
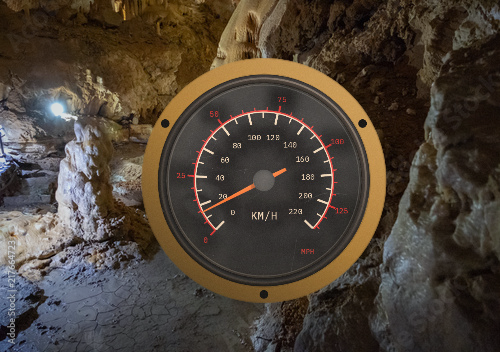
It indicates 15 km/h
